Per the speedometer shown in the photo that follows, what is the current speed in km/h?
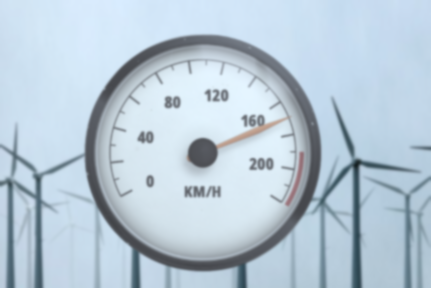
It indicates 170 km/h
